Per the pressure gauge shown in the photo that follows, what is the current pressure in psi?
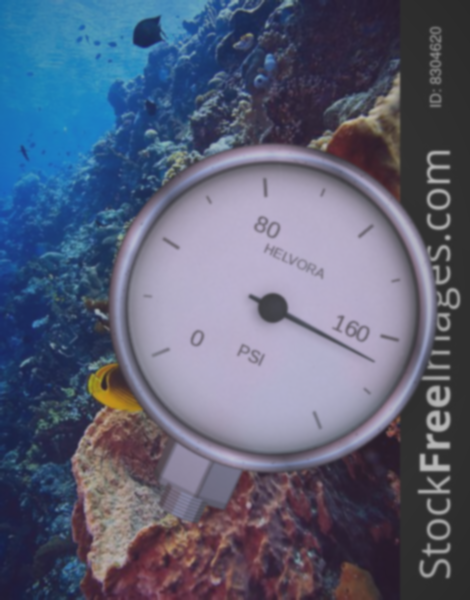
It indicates 170 psi
